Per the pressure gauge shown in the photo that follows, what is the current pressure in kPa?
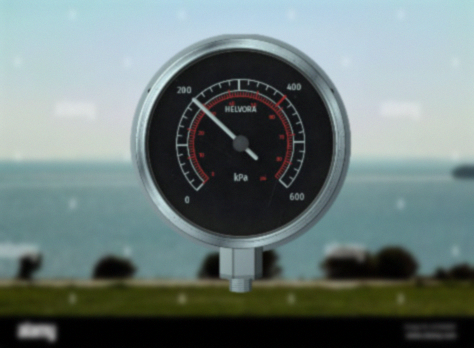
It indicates 200 kPa
